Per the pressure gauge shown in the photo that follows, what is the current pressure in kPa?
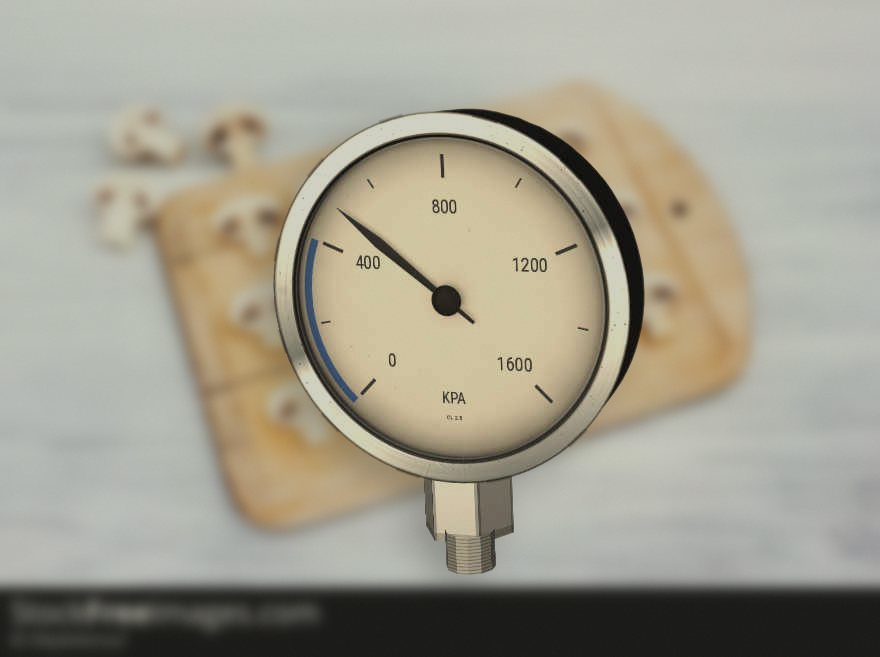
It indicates 500 kPa
